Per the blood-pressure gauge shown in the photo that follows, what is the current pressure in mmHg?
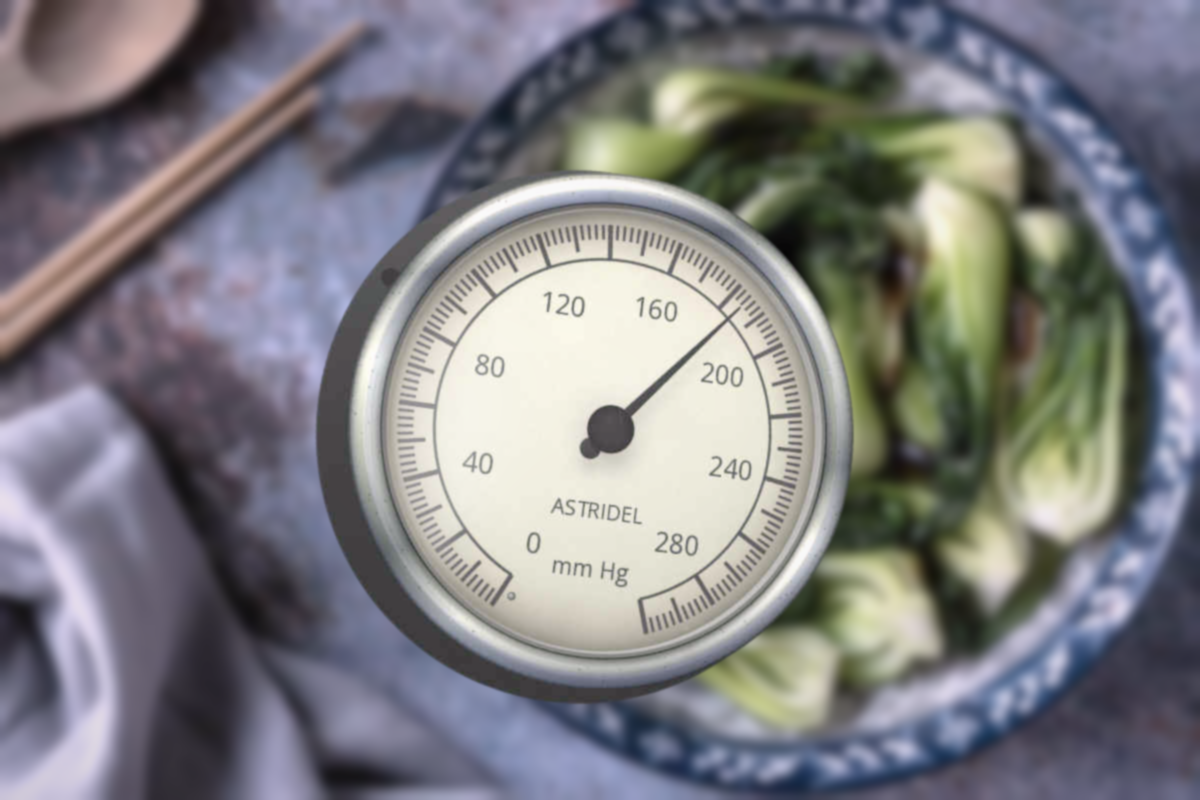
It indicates 184 mmHg
